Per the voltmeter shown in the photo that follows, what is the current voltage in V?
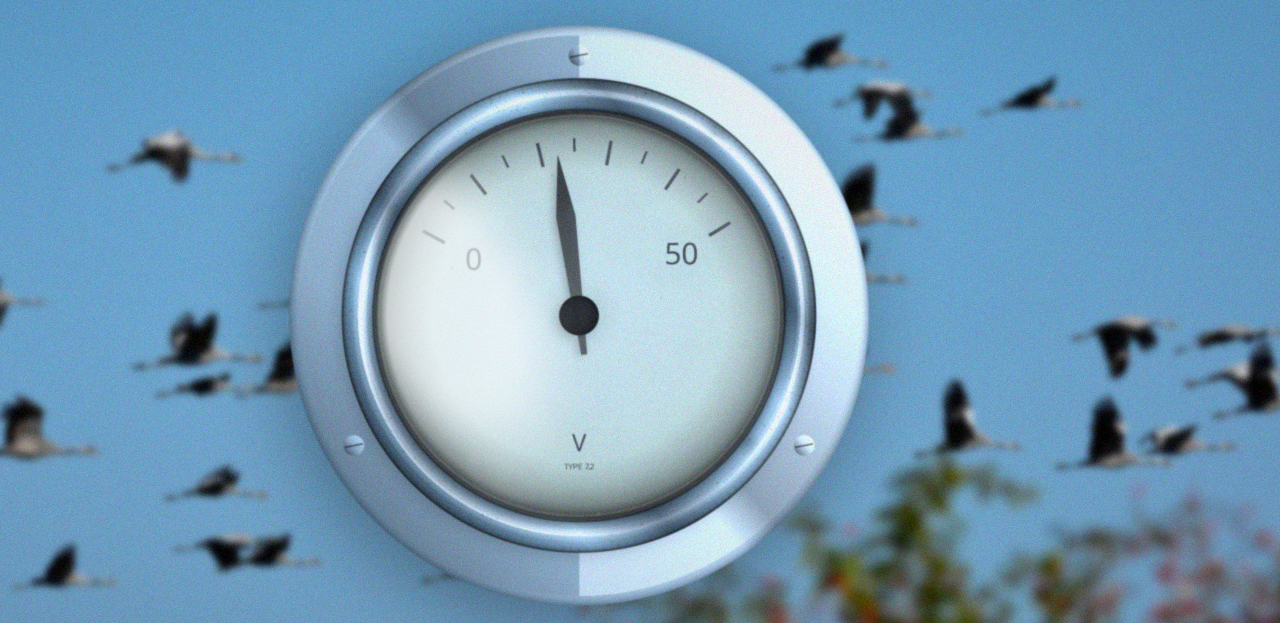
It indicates 22.5 V
